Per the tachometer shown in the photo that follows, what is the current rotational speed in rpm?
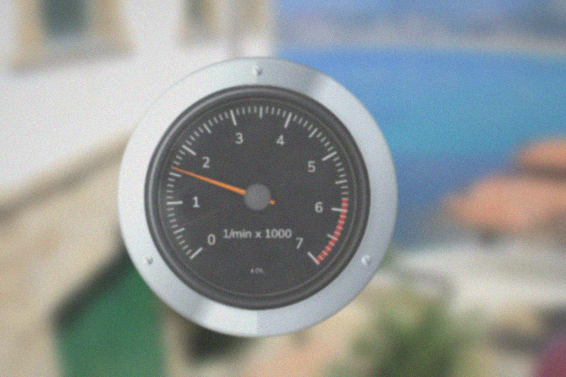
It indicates 1600 rpm
